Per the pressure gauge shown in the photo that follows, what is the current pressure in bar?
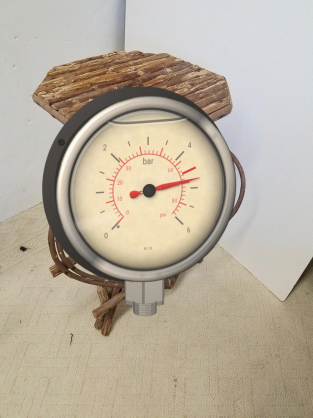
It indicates 4.75 bar
